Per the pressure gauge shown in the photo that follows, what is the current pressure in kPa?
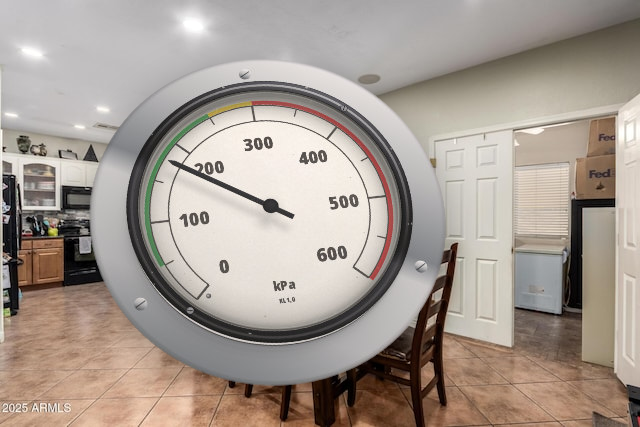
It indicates 175 kPa
